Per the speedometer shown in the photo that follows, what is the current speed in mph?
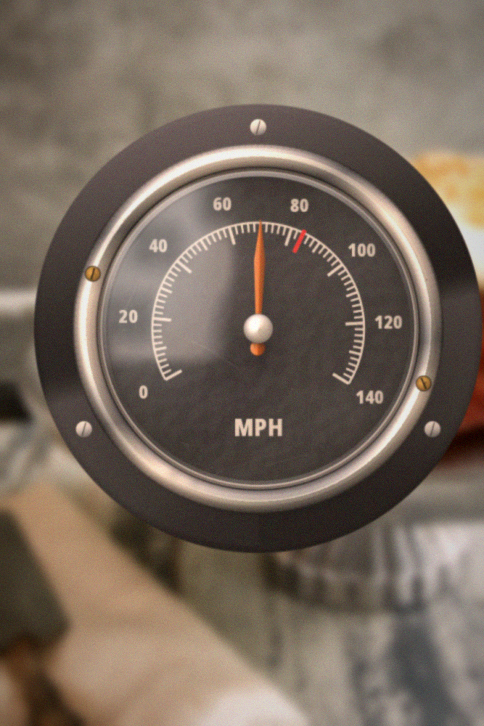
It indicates 70 mph
